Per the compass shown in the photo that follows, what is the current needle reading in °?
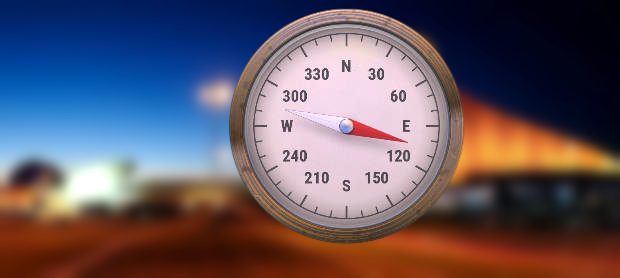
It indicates 105 °
